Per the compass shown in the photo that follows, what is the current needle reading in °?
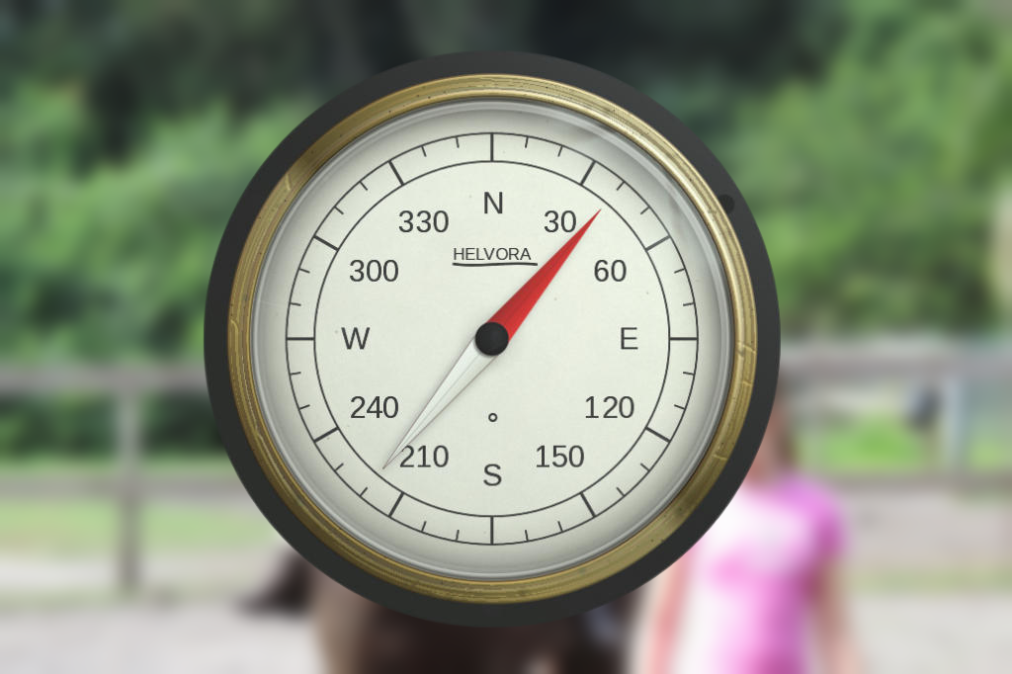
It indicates 40 °
